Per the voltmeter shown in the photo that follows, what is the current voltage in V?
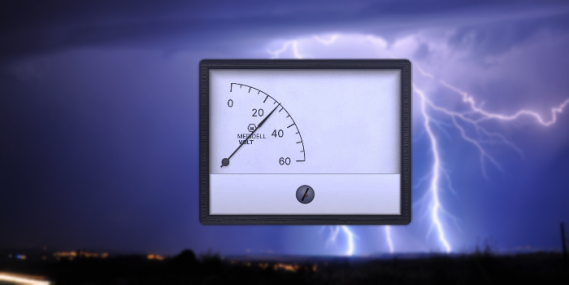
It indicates 27.5 V
